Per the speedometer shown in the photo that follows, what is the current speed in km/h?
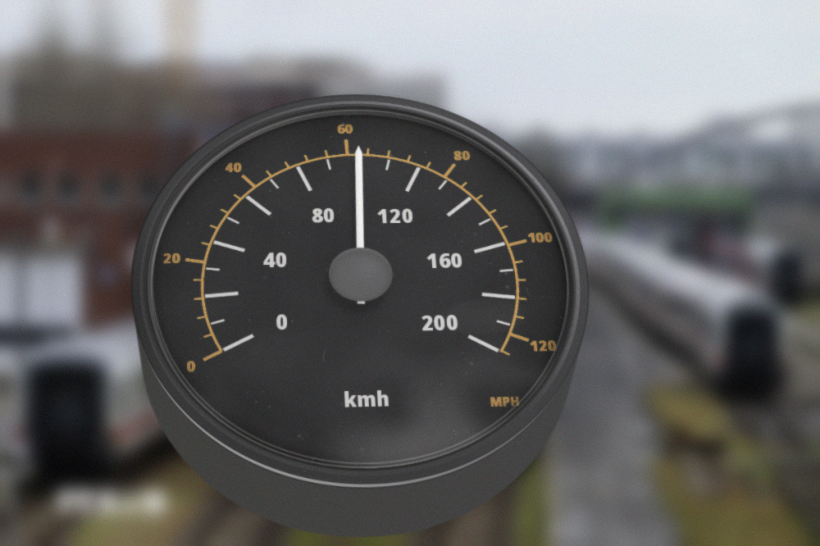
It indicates 100 km/h
